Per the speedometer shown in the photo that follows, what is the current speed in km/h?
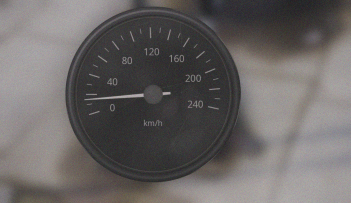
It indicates 15 km/h
